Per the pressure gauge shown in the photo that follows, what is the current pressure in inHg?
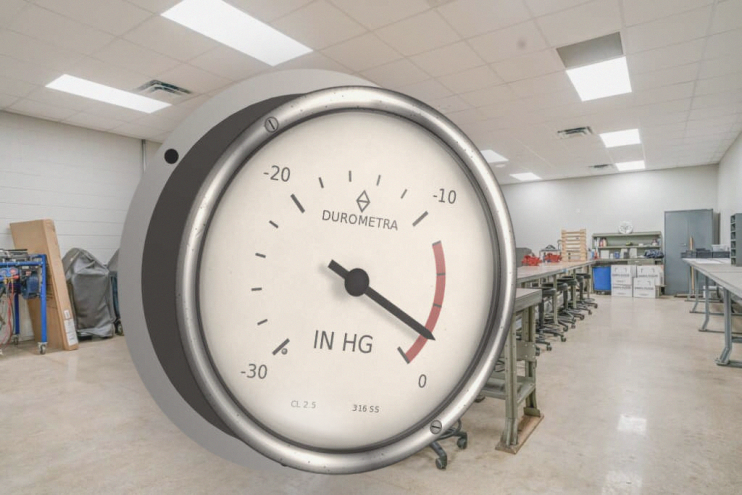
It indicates -2 inHg
